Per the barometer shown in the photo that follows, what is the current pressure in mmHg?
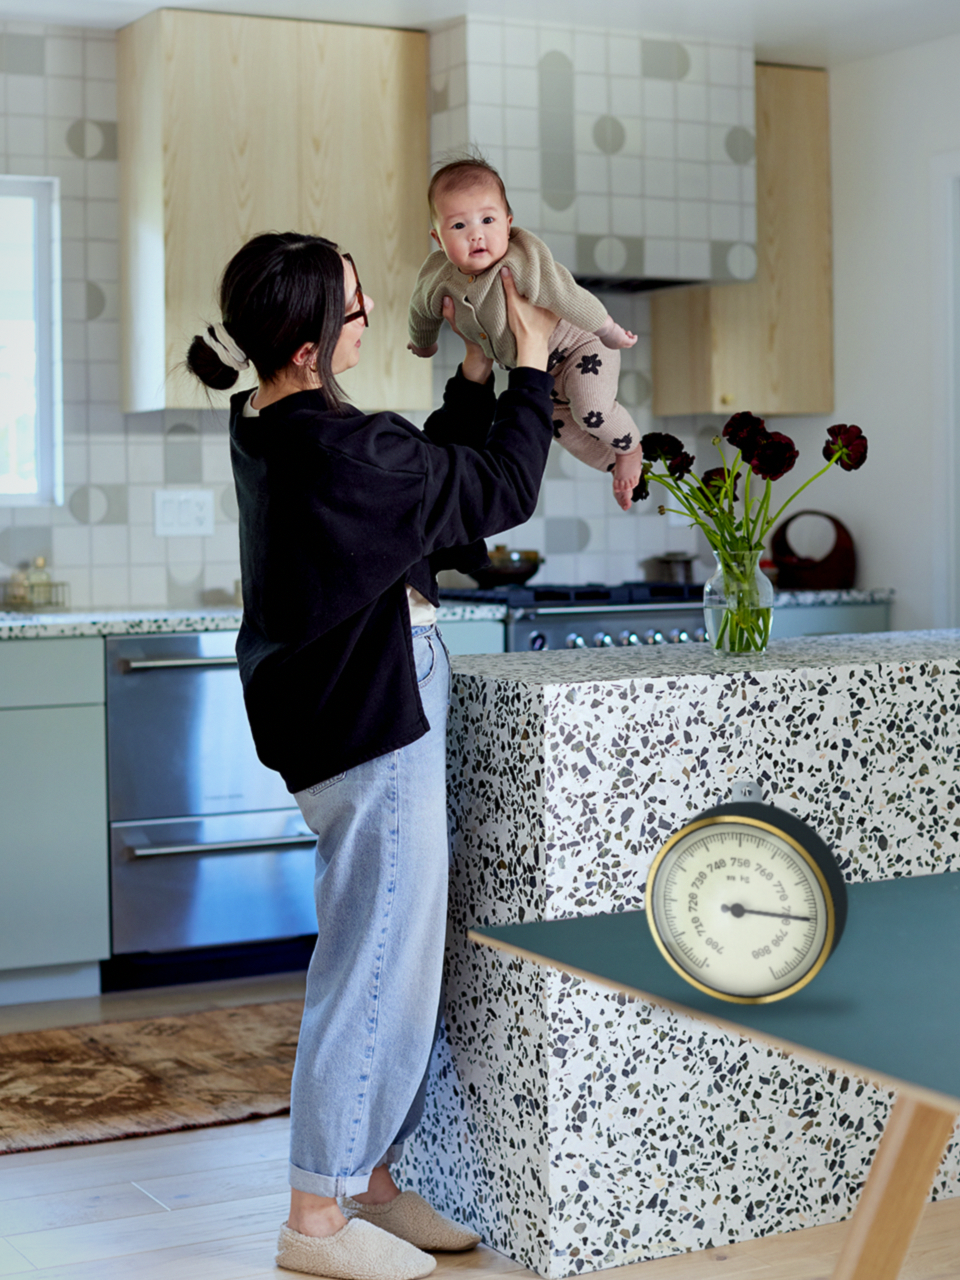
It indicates 780 mmHg
